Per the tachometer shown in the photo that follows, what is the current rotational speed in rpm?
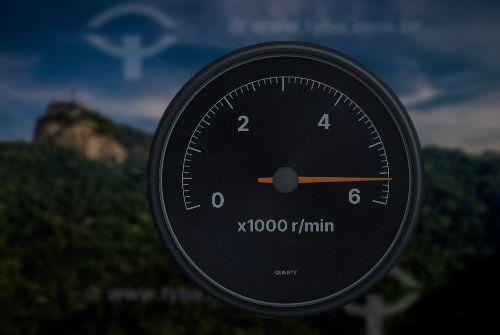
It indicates 5600 rpm
